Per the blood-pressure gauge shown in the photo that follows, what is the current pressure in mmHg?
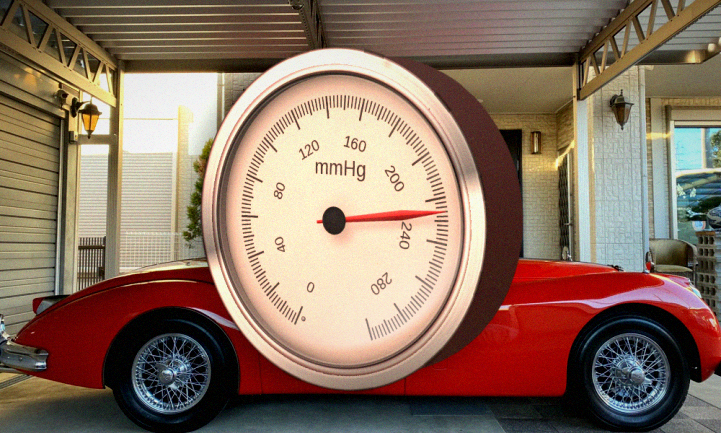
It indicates 226 mmHg
